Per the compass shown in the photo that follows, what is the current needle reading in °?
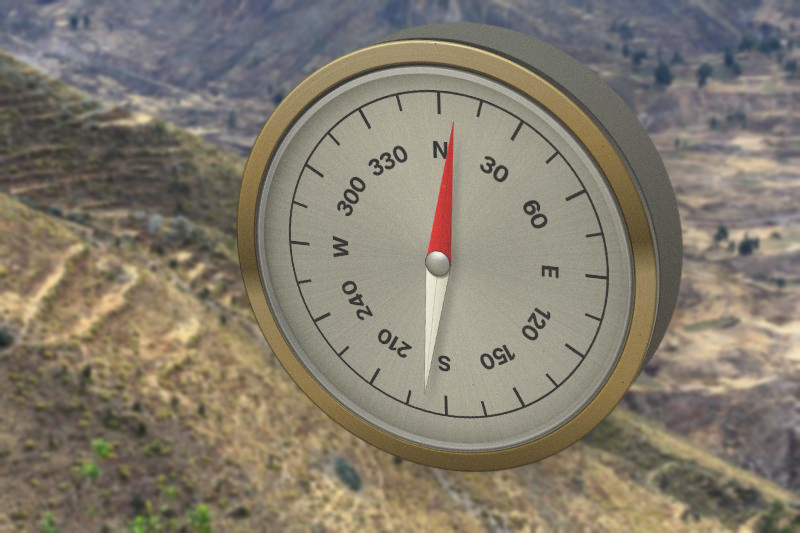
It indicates 7.5 °
